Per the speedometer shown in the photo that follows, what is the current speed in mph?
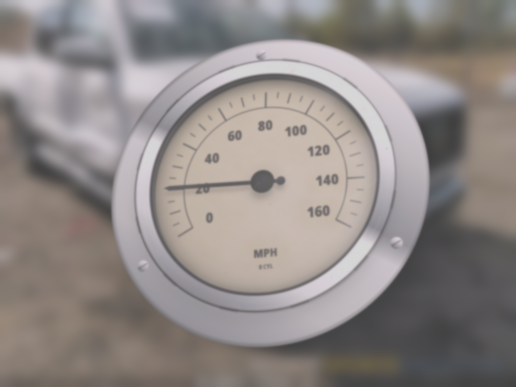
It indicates 20 mph
